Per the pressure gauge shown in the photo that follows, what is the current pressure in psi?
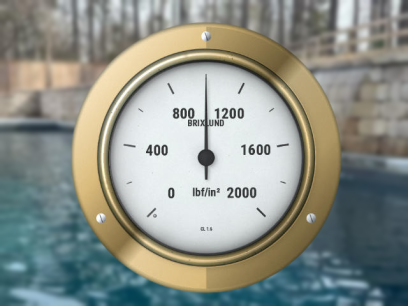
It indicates 1000 psi
